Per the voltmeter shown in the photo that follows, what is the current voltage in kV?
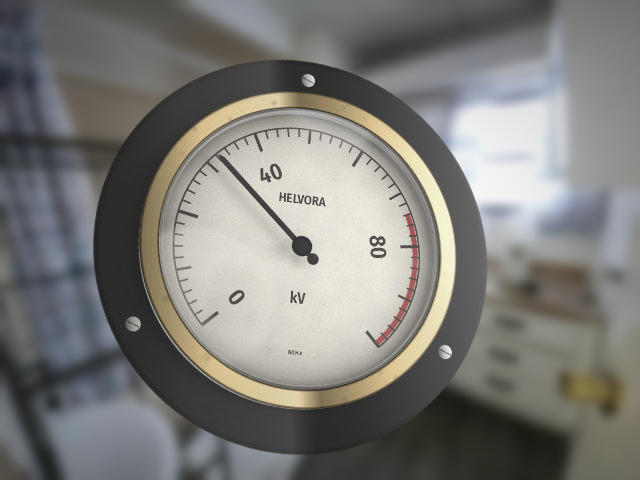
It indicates 32 kV
